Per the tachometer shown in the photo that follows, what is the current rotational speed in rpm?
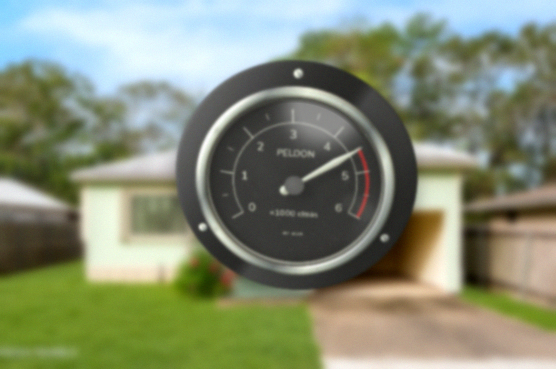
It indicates 4500 rpm
